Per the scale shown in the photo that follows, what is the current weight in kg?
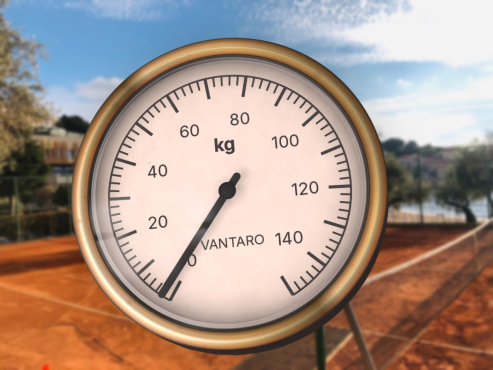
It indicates 2 kg
